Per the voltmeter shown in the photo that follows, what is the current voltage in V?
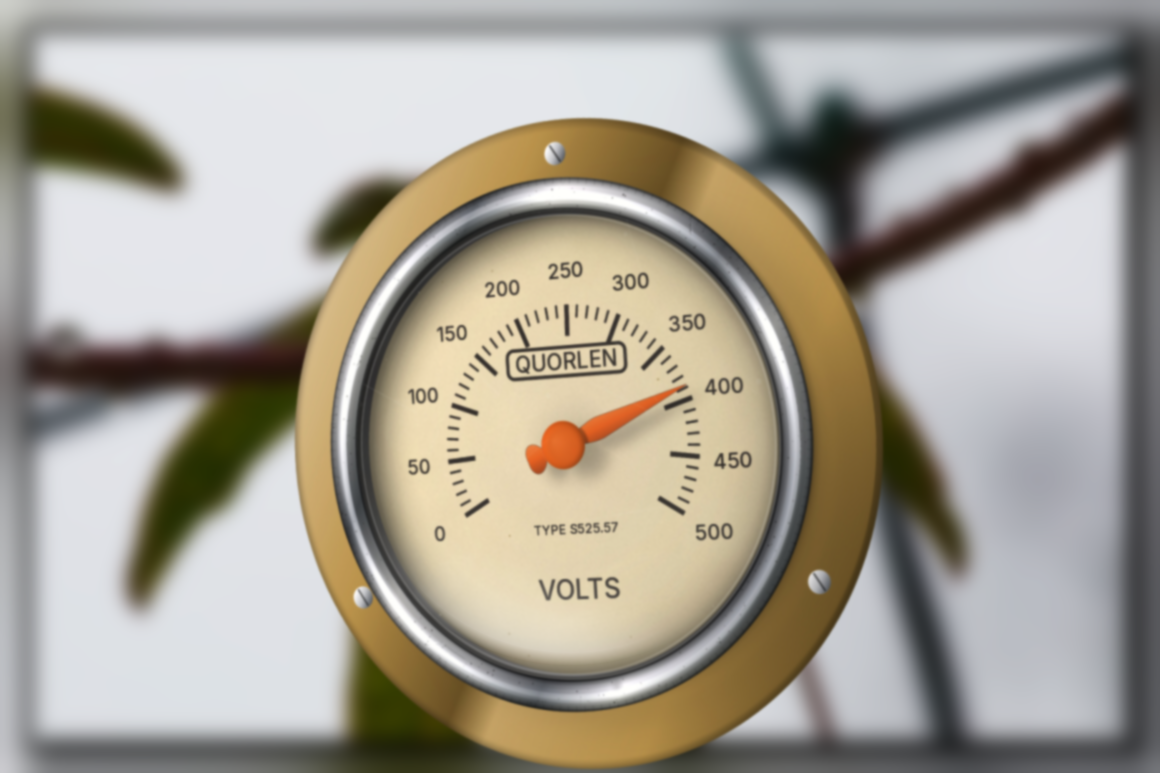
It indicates 390 V
